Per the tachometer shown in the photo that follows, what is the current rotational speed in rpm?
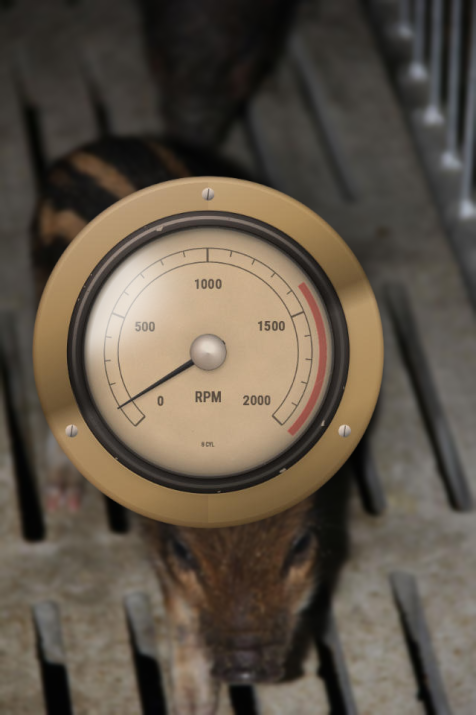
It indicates 100 rpm
